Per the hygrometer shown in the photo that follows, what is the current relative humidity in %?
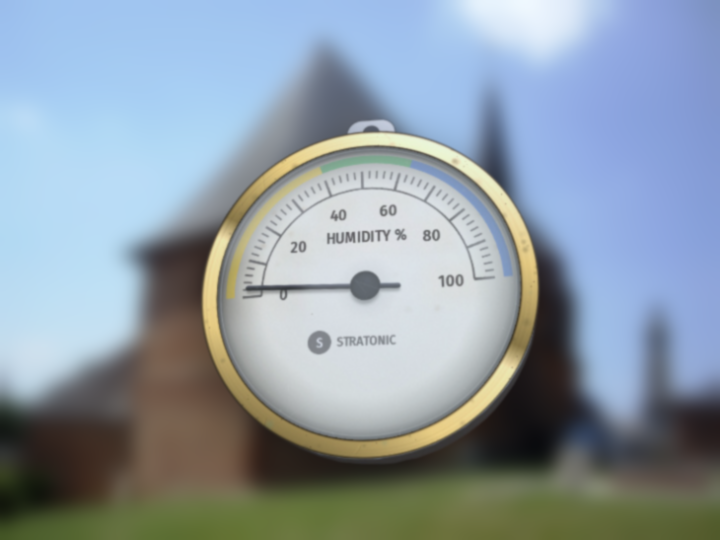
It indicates 2 %
